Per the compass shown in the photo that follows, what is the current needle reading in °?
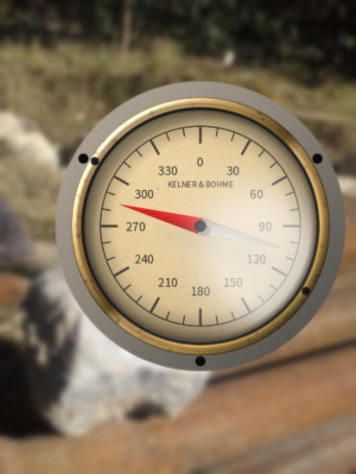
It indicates 285 °
